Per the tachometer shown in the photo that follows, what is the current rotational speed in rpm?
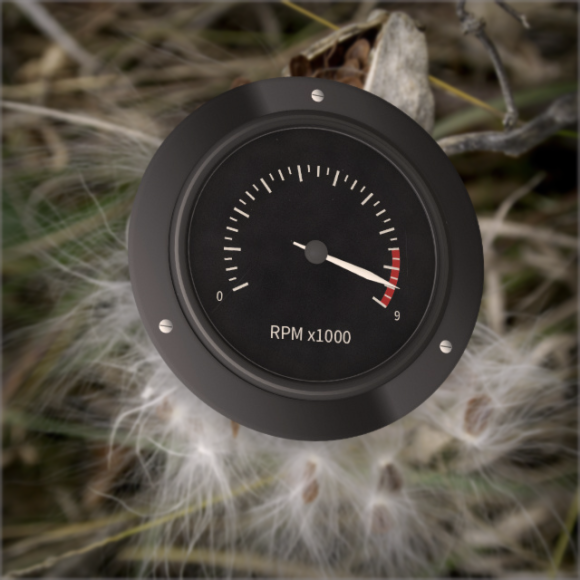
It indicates 8500 rpm
